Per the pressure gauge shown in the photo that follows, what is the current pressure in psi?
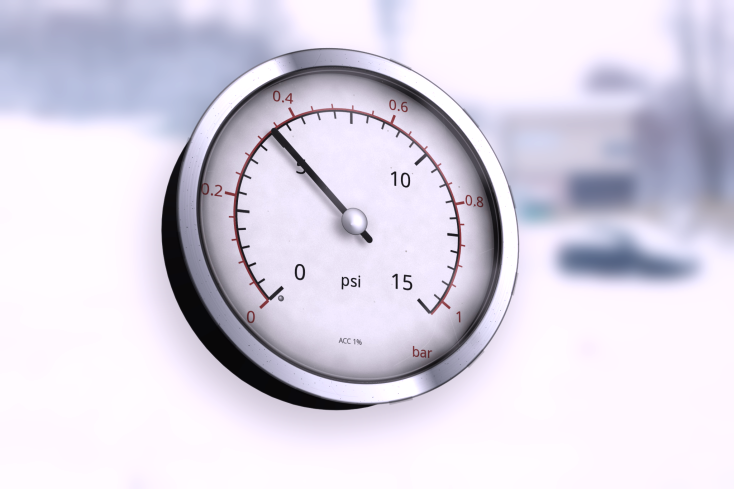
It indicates 5 psi
